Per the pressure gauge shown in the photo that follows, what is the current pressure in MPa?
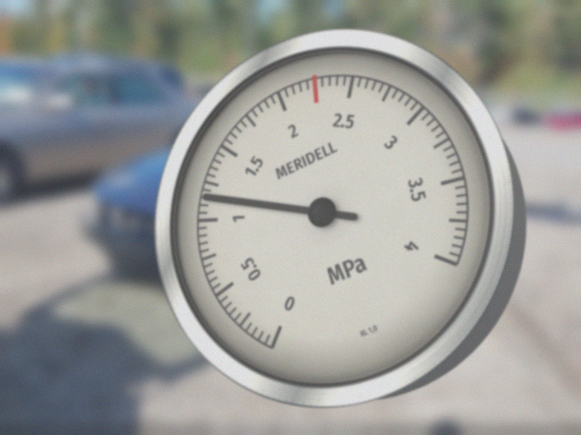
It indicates 1.15 MPa
